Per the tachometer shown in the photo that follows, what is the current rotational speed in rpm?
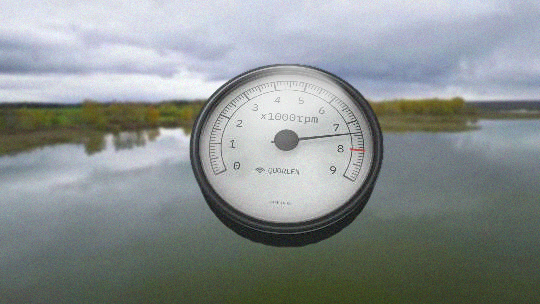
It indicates 7500 rpm
